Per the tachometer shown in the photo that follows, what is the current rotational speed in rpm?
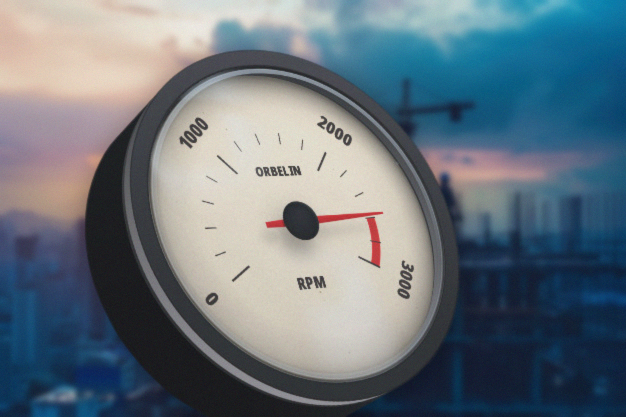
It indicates 2600 rpm
